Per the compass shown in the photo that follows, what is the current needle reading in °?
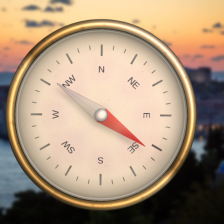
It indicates 125 °
